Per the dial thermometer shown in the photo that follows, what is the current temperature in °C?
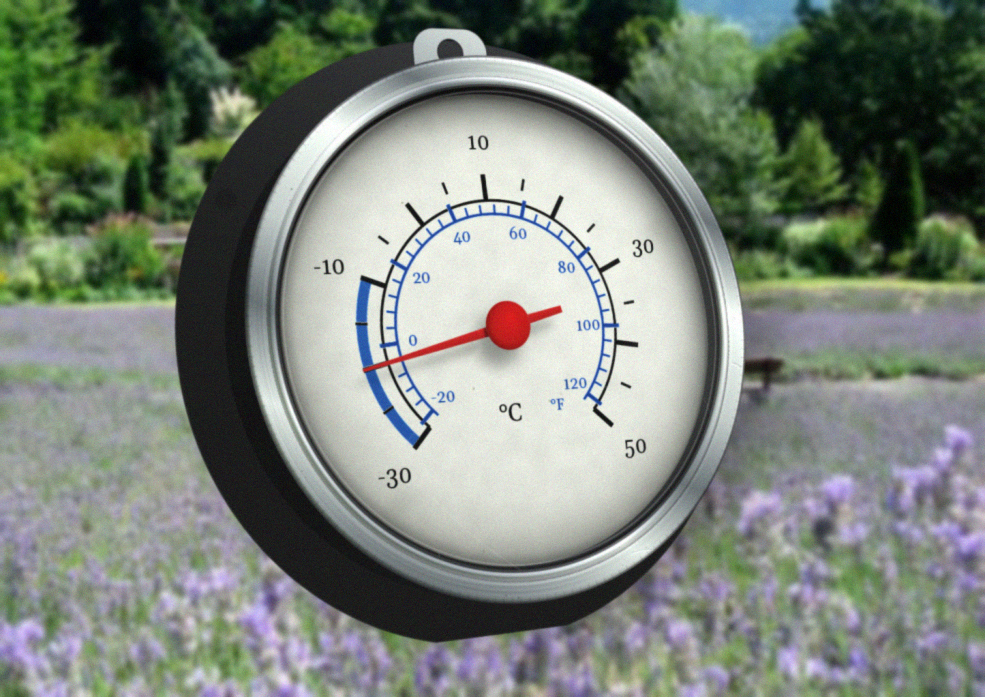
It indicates -20 °C
